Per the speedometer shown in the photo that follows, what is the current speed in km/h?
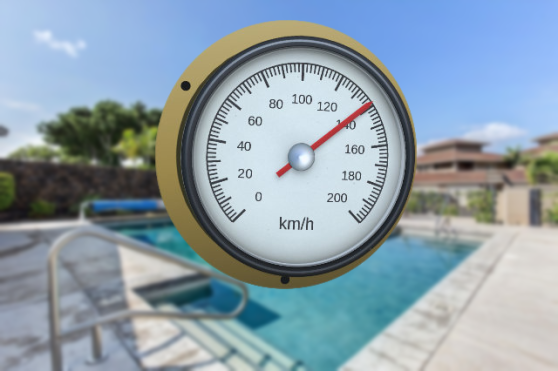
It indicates 138 km/h
